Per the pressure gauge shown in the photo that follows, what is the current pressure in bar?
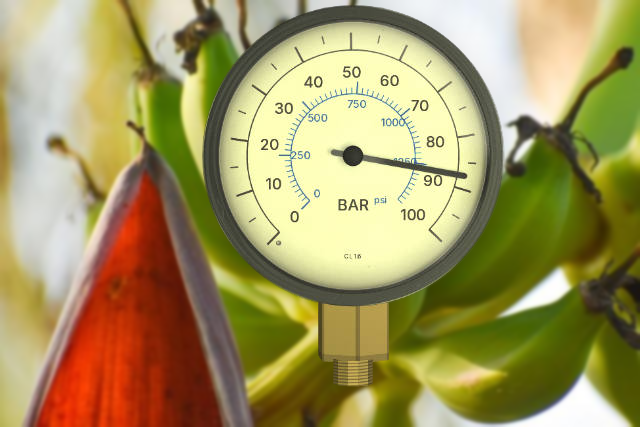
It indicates 87.5 bar
